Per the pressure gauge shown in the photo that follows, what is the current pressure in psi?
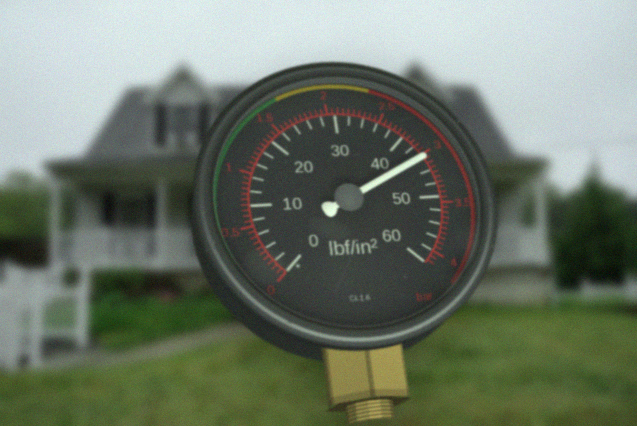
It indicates 44 psi
